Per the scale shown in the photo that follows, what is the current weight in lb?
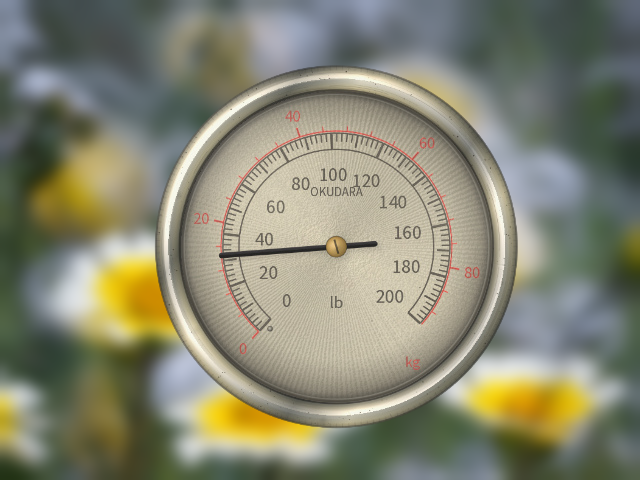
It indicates 32 lb
